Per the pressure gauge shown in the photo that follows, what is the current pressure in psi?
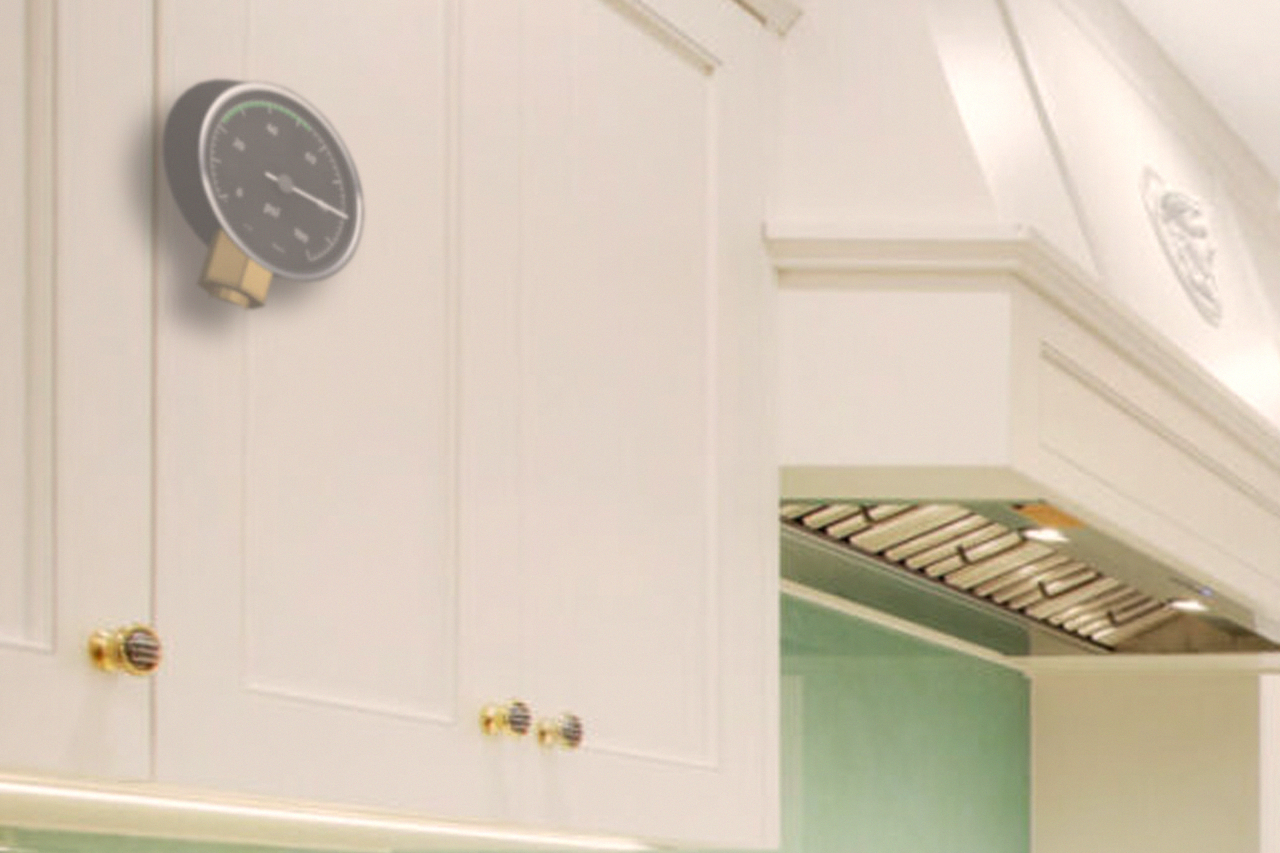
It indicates 80 psi
